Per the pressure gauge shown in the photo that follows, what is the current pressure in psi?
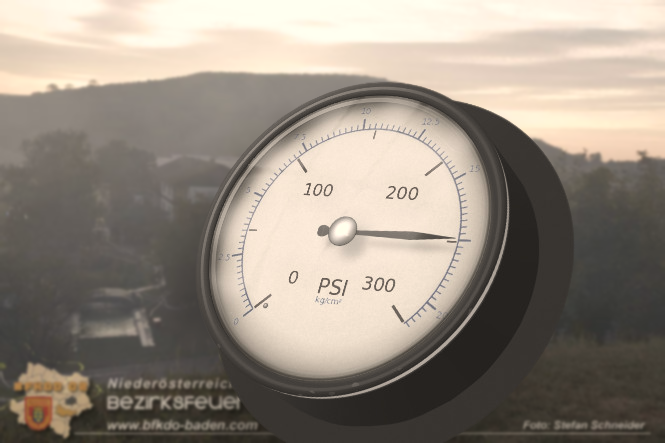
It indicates 250 psi
